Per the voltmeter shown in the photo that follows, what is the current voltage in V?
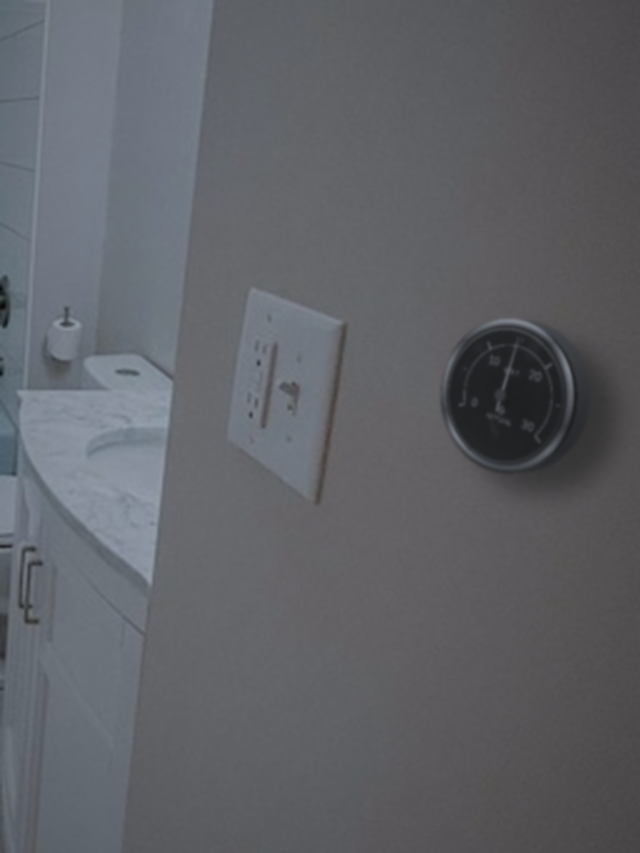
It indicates 15 V
